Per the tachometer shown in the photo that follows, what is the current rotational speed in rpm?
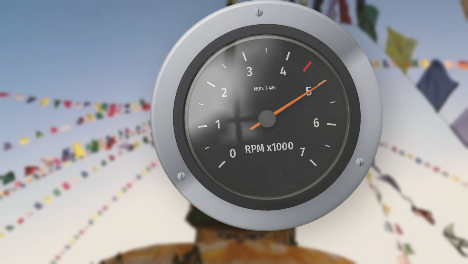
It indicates 5000 rpm
